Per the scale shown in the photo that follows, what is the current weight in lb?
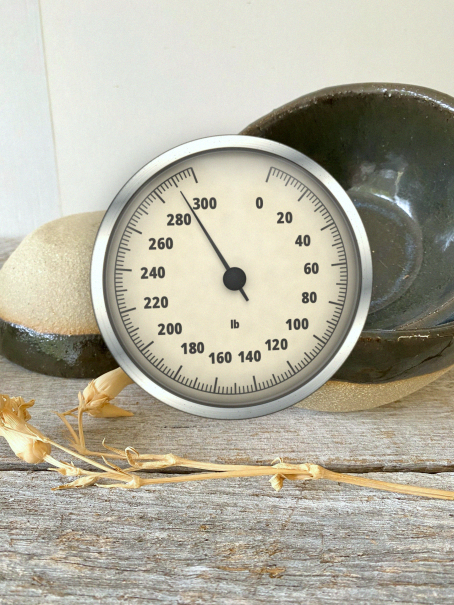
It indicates 290 lb
